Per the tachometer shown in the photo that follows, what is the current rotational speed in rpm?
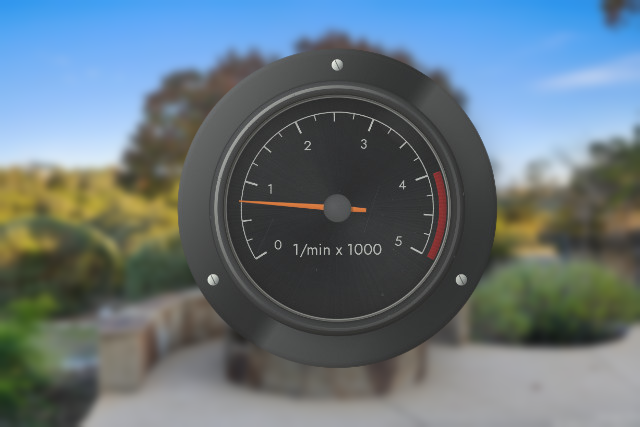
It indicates 750 rpm
